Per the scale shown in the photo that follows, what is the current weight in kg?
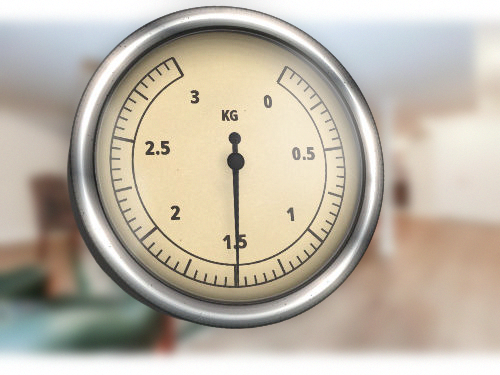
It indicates 1.5 kg
